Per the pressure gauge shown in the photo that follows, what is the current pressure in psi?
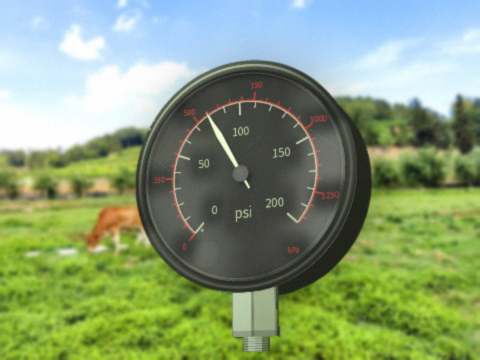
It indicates 80 psi
